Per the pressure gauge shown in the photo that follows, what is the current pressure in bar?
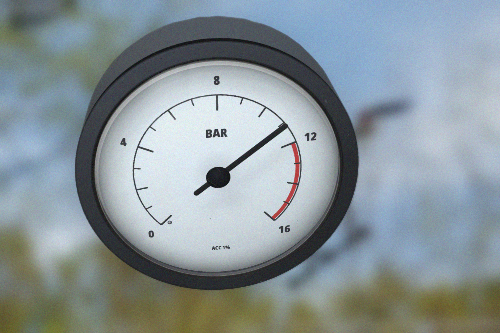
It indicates 11 bar
